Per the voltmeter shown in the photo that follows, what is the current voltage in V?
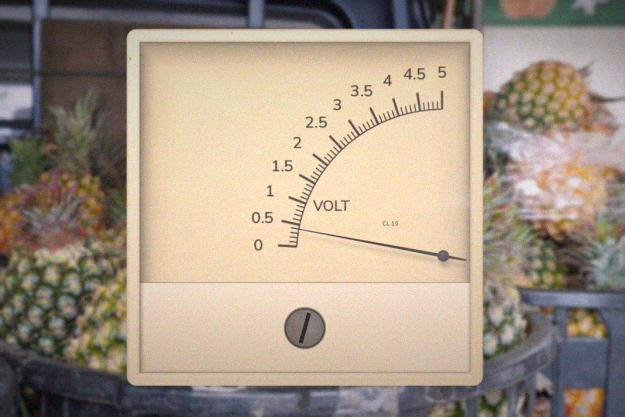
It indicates 0.4 V
